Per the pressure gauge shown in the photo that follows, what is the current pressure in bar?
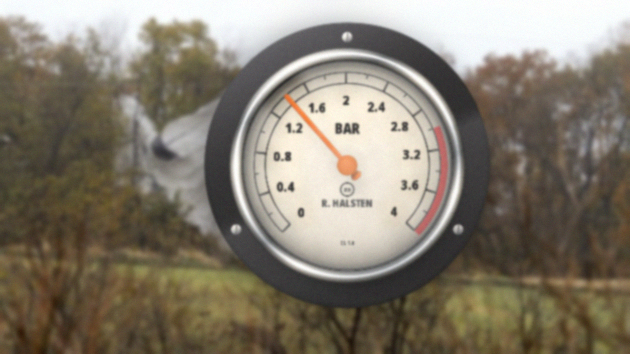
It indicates 1.4 bar
